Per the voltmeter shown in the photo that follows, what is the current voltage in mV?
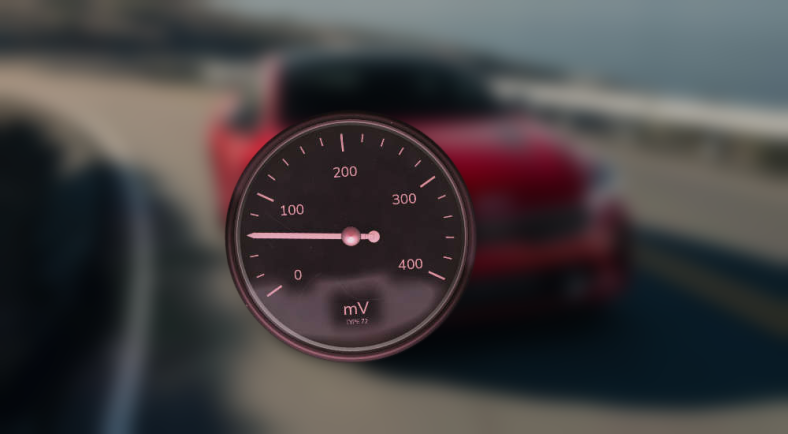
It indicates 60 mV
